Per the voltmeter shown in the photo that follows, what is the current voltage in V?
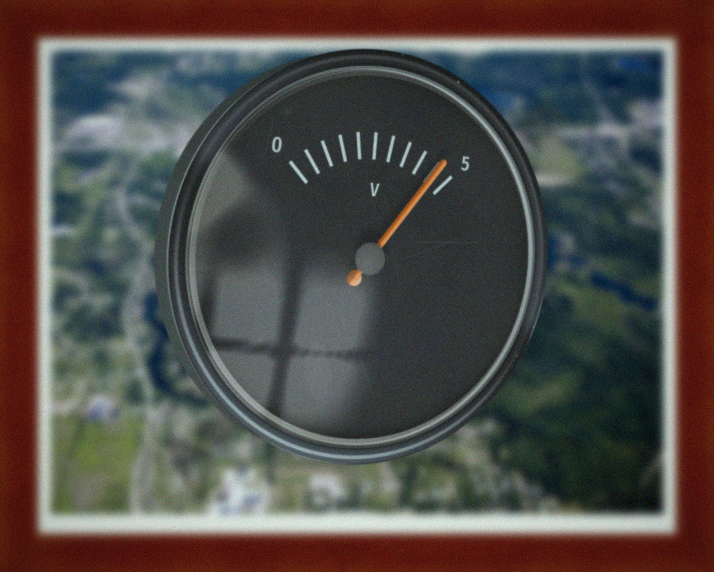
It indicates 4.5 V
